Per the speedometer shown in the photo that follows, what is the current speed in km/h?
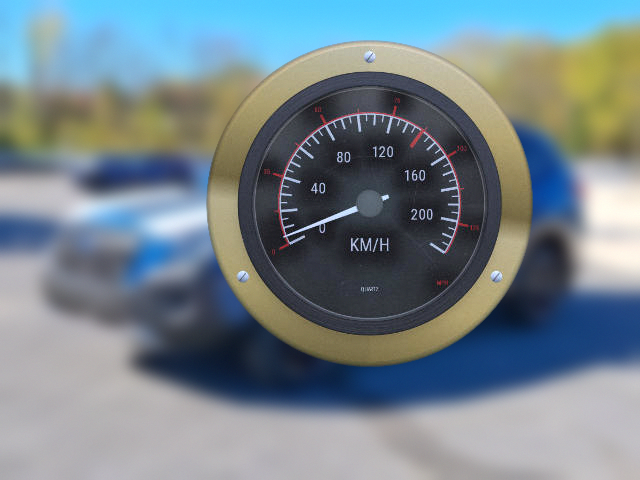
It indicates 5 km/h
